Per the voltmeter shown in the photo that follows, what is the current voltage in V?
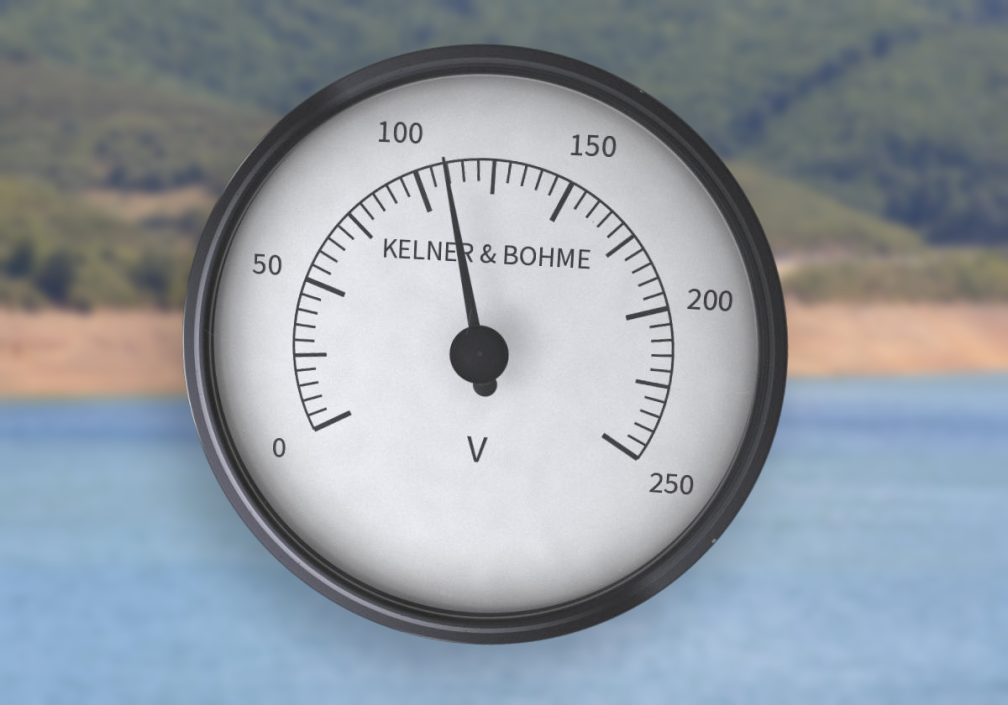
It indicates 110 V
